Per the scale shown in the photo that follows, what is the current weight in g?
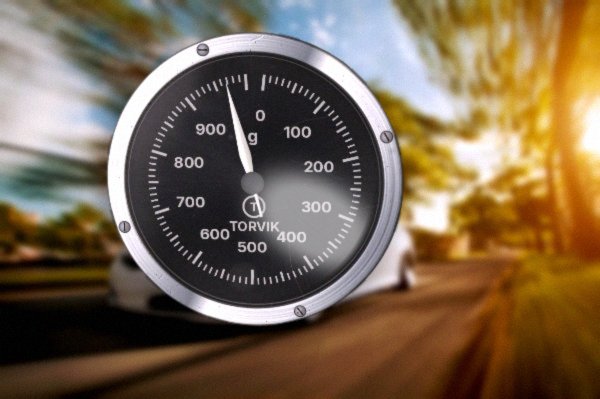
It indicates 970 g
